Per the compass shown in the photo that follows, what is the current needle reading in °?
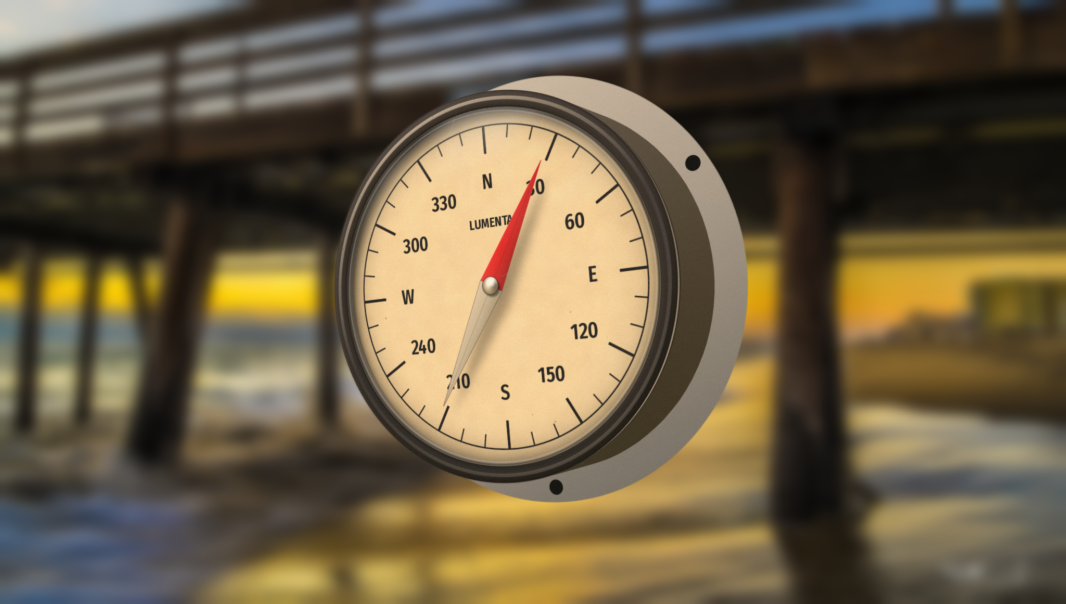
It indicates 30 °
